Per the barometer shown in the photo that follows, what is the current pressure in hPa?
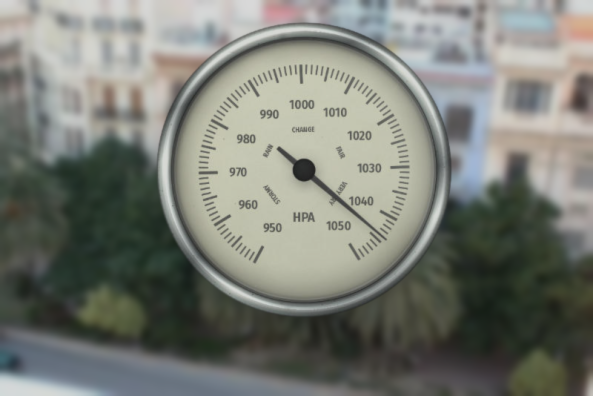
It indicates 1044 hPa
